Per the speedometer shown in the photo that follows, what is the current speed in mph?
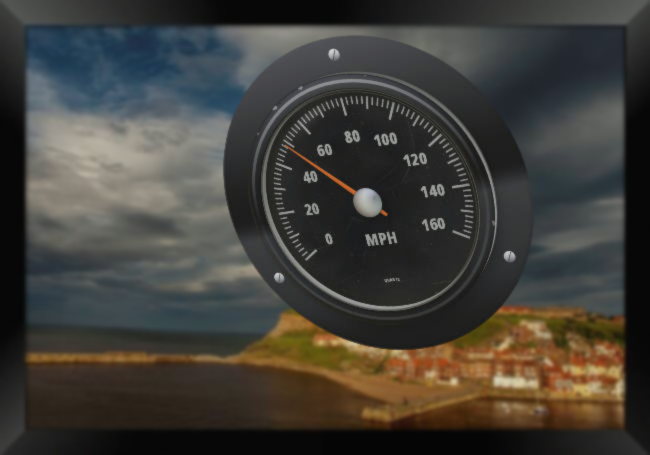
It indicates 50 mph
